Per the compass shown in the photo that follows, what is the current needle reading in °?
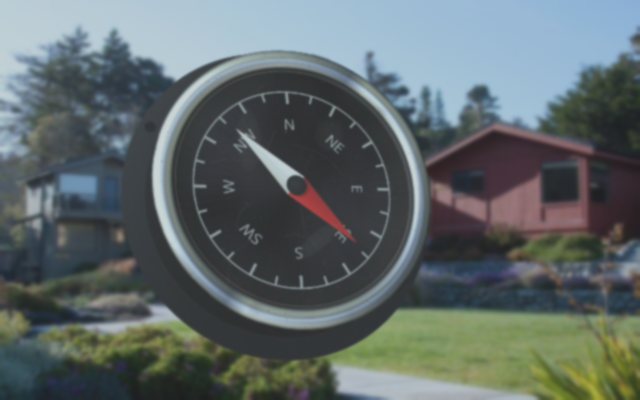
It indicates 135 °
